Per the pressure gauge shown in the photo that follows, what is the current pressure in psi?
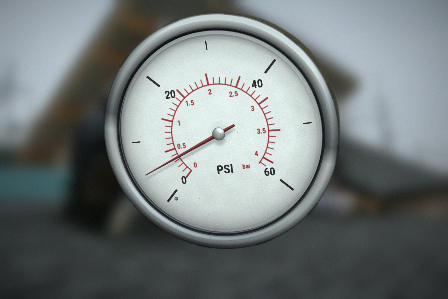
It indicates 5 psi
